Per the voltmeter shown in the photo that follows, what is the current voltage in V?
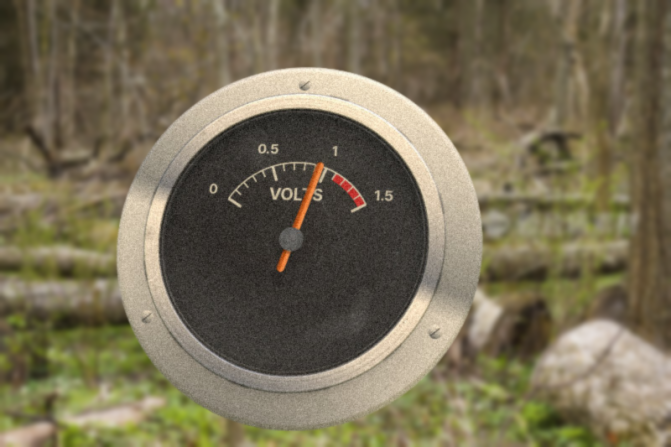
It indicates 0.95 V
